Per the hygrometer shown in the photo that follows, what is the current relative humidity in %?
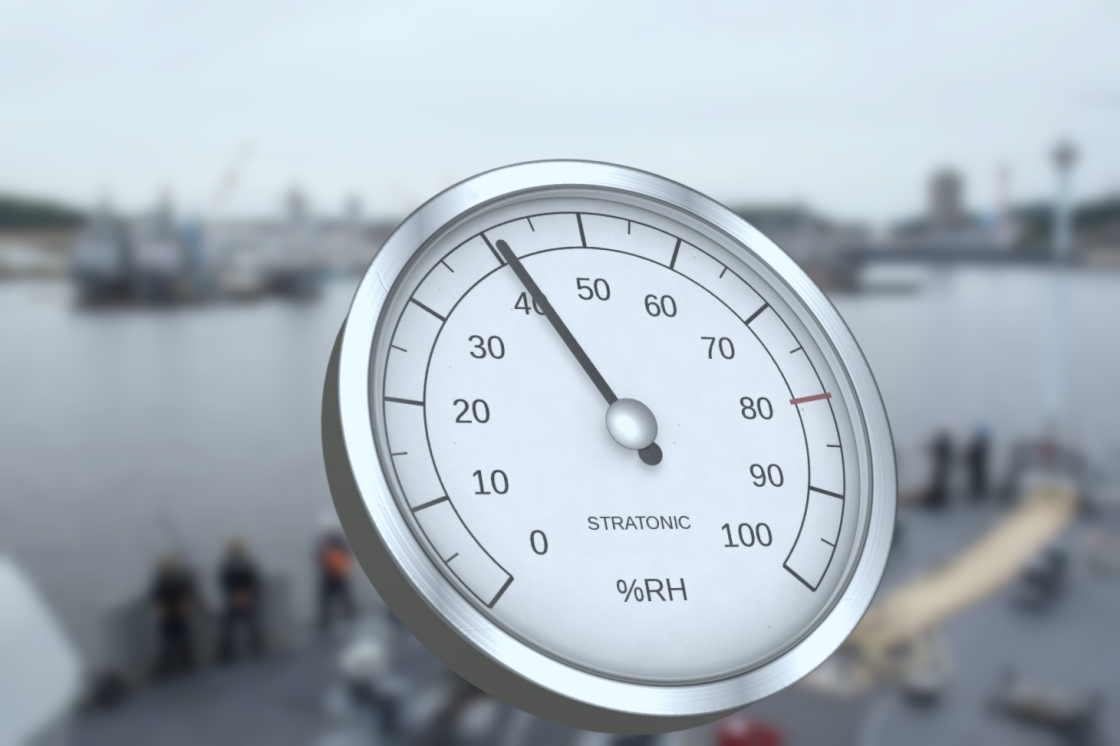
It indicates 40 %
